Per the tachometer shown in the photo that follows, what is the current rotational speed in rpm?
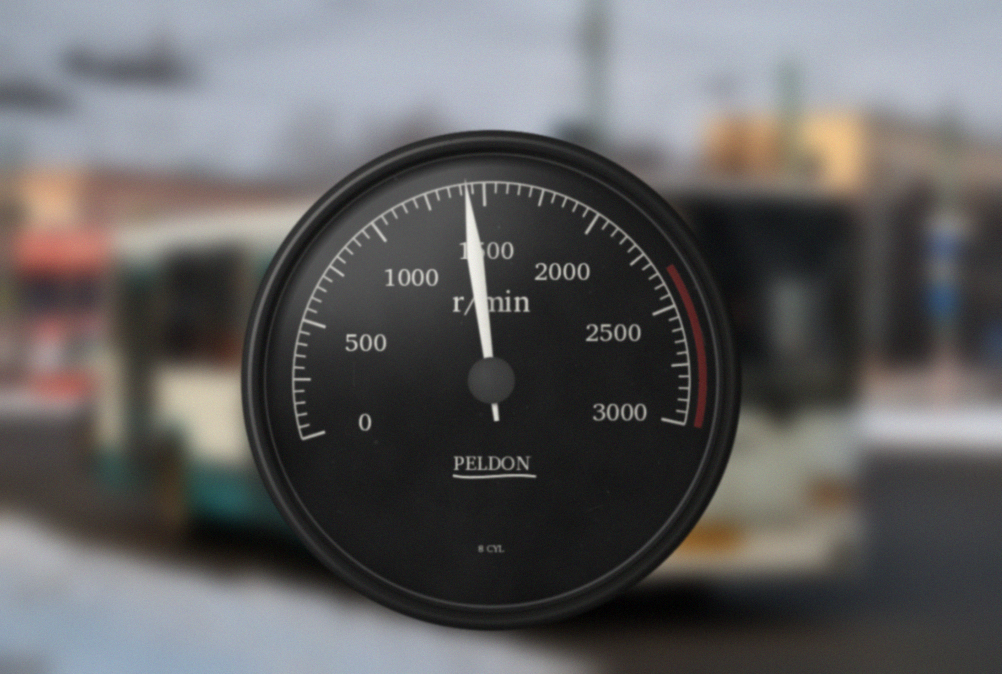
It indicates 1425 rpm
